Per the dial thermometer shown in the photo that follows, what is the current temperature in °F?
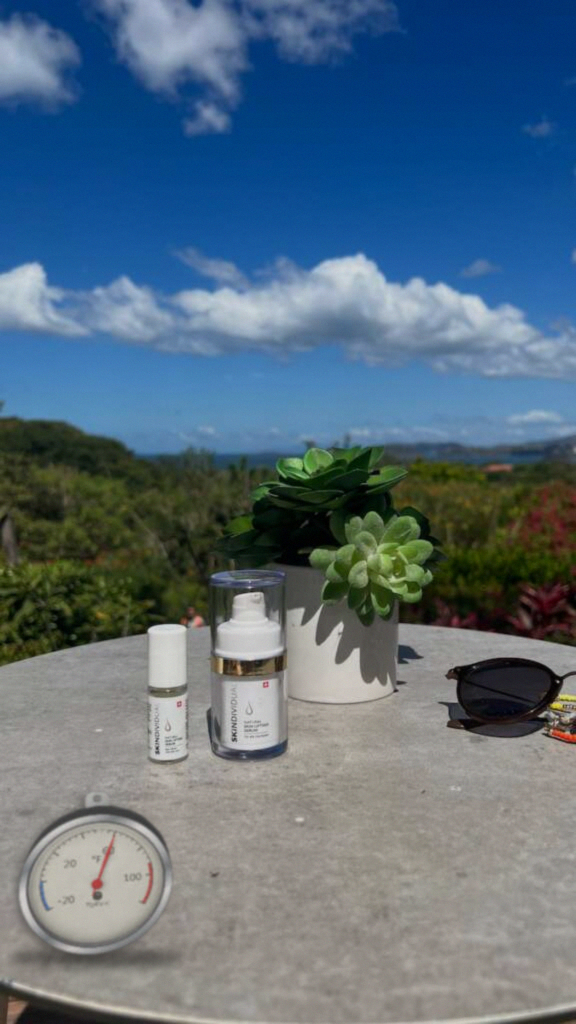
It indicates 60 °F
